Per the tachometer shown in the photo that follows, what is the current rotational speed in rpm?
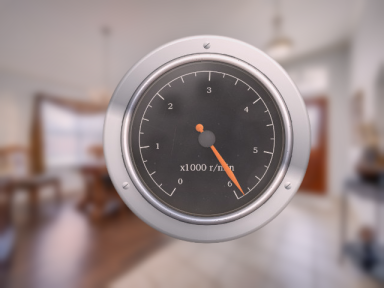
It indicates 5875 rpm
